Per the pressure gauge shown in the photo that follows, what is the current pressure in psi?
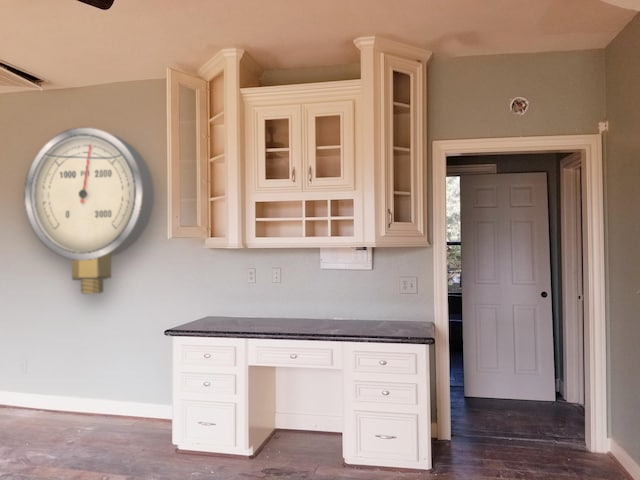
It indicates 1600 psi
